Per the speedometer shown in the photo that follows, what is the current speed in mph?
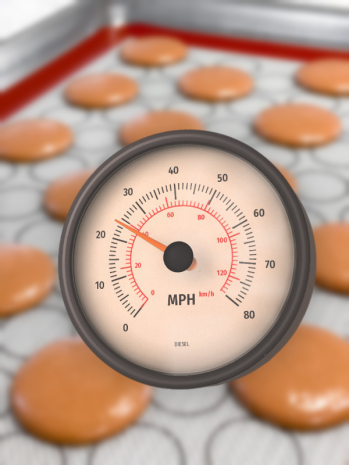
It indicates 24 mph
